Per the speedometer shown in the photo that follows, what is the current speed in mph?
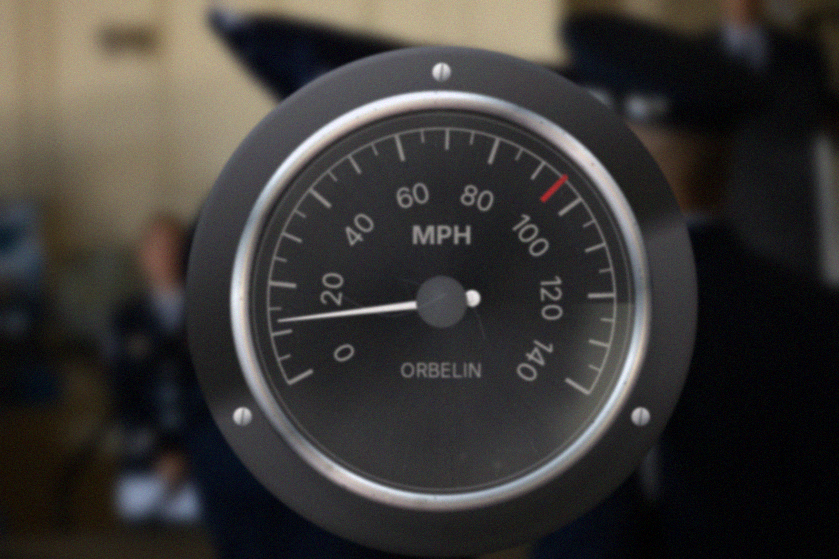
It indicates 12.5 mph
